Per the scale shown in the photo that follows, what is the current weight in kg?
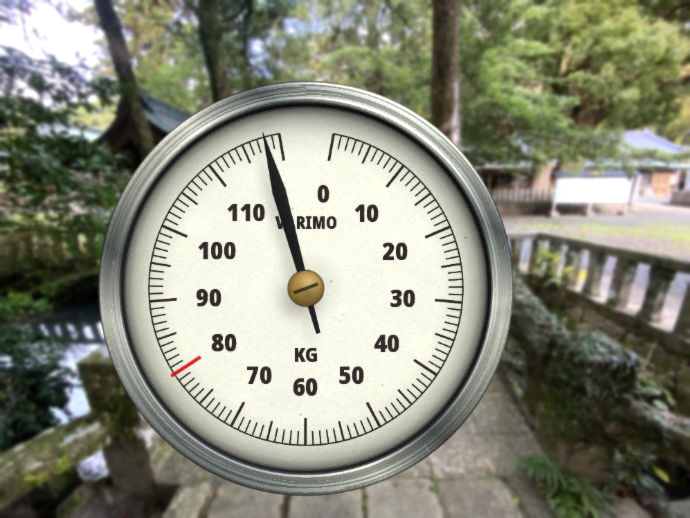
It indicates 118 kg
